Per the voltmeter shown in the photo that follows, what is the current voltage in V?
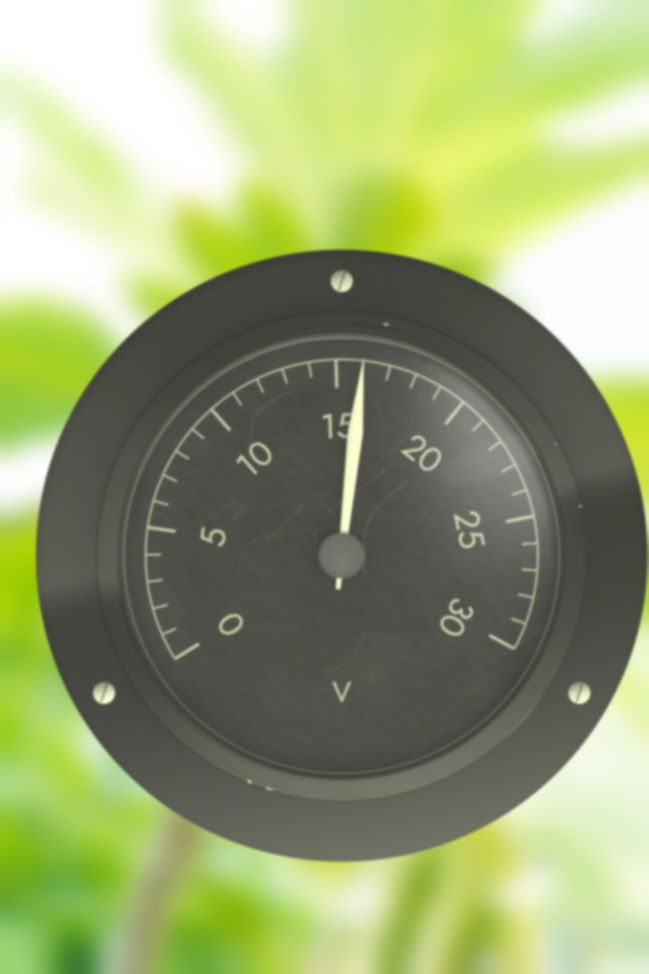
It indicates 16 V
